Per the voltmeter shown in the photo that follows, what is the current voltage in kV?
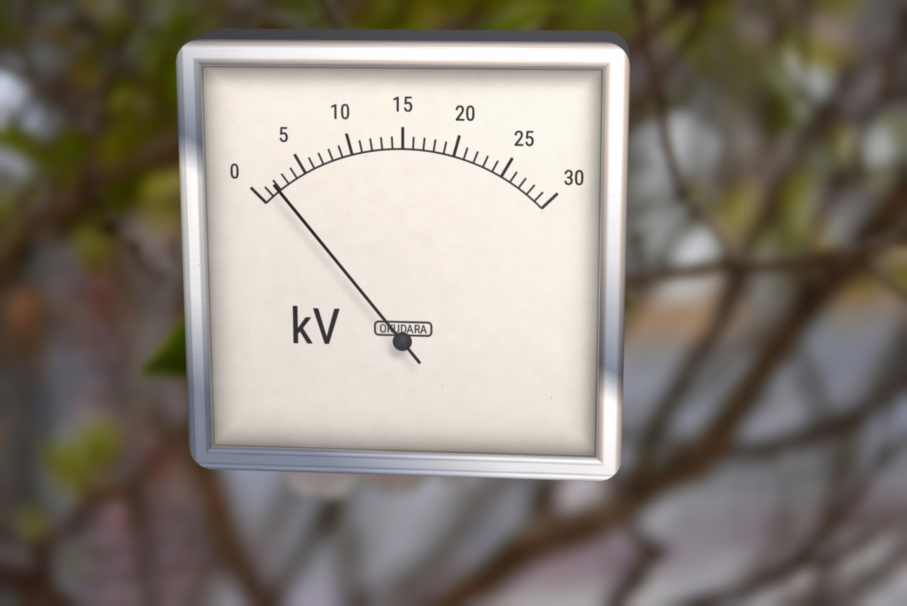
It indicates 2 kV
